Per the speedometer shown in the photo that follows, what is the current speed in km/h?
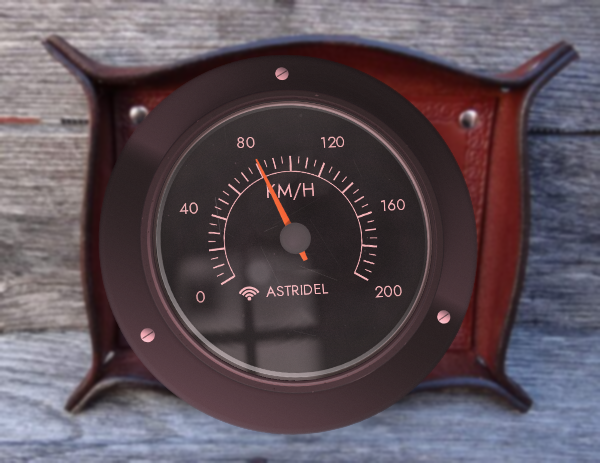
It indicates 80 km/h
